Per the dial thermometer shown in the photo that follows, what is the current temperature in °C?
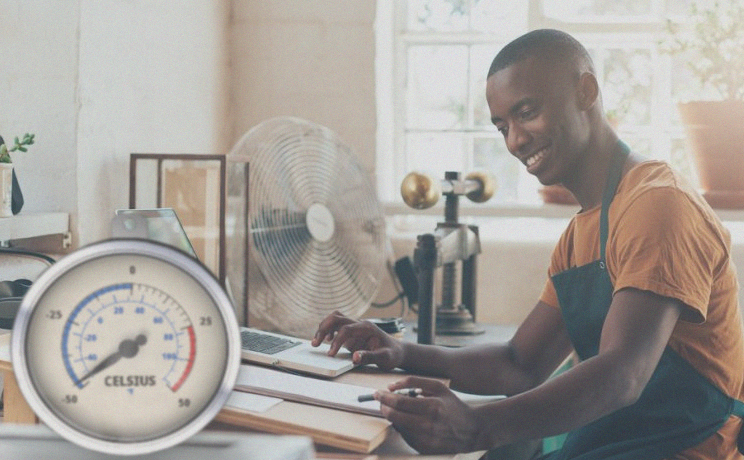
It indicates -47.5 °C
